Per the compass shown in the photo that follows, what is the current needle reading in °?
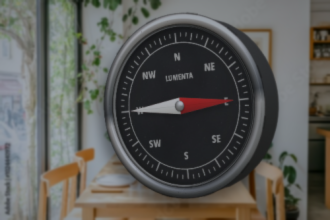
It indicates 90 °
